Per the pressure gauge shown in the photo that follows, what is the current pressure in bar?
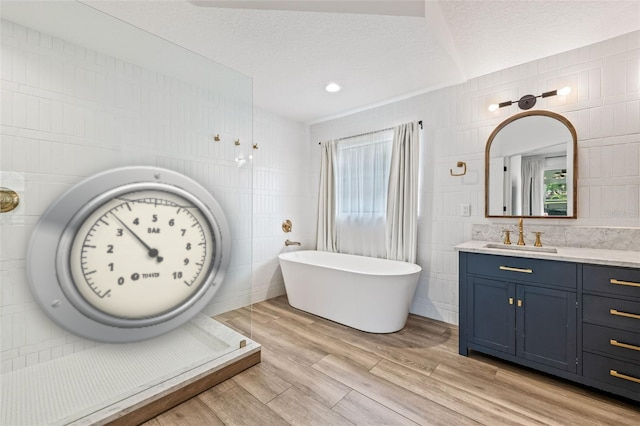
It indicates 3.4 bar
